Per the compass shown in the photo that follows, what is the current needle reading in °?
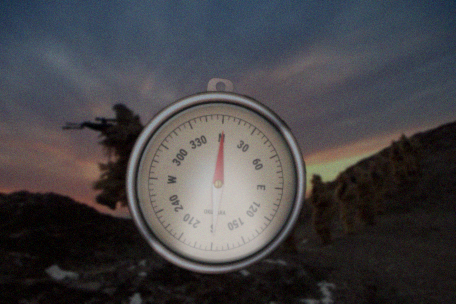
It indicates 0 °
